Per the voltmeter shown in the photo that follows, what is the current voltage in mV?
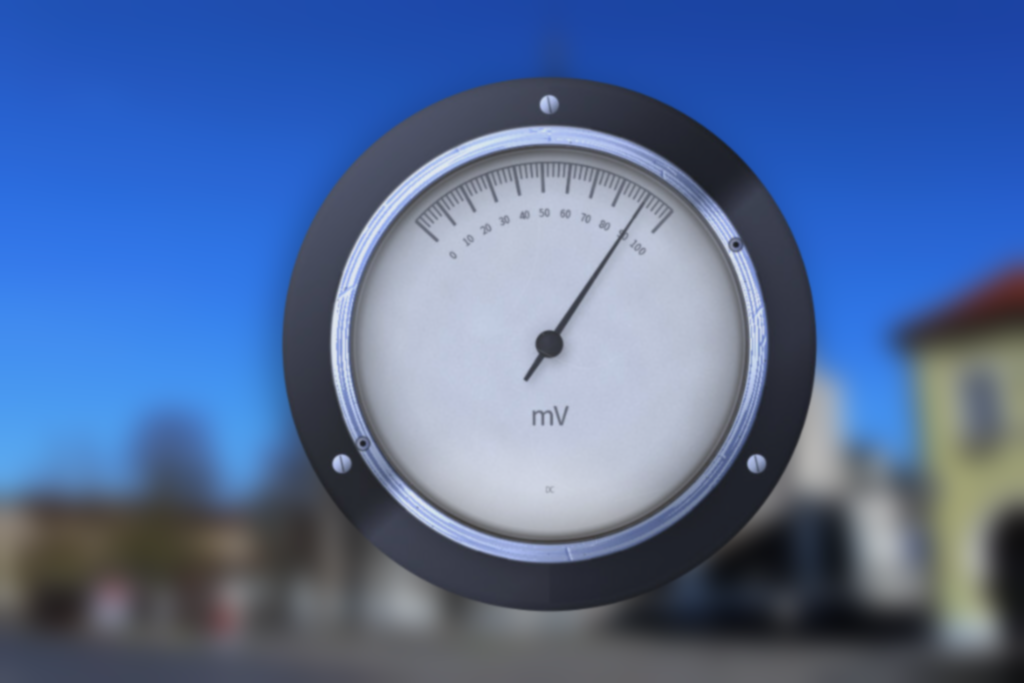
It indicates 90 mV
